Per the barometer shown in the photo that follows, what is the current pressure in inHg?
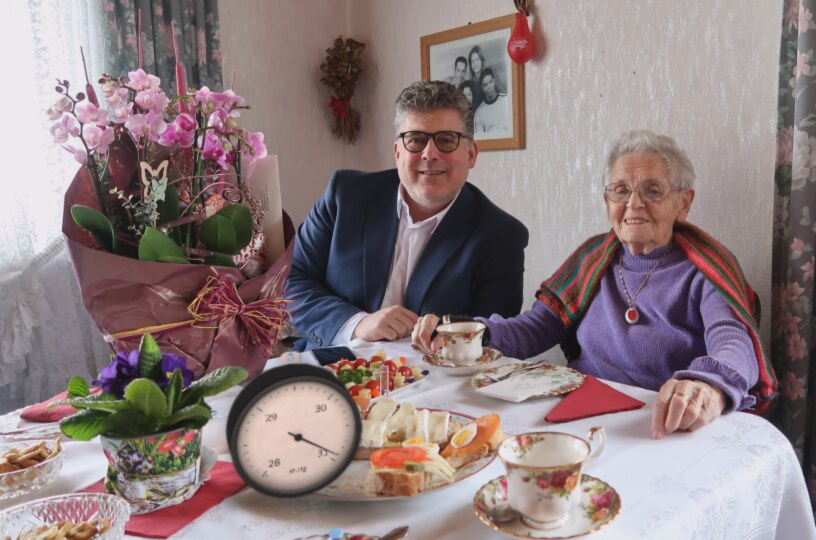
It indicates 30.9 inHg
